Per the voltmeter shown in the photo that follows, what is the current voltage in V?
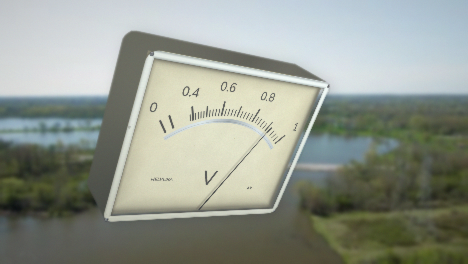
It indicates 0.9 V
